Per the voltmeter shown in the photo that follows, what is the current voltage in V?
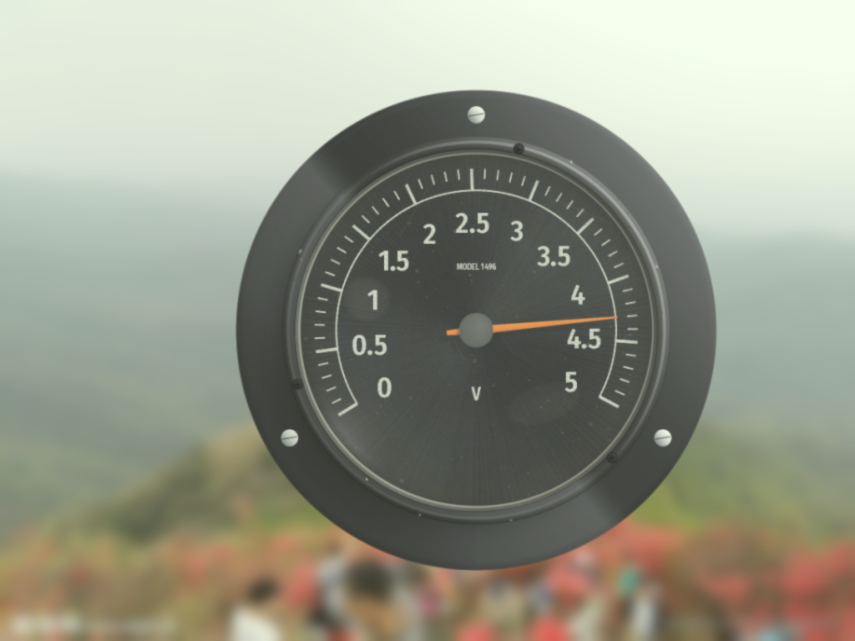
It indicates 4.3 V
